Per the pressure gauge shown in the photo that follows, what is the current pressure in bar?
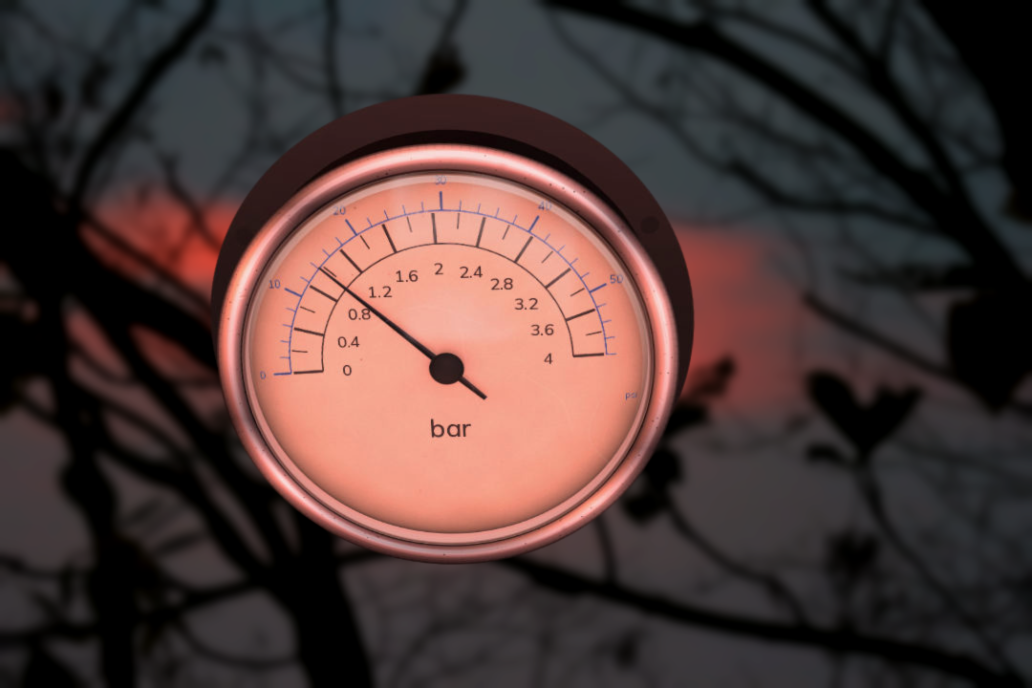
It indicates 1 bar
